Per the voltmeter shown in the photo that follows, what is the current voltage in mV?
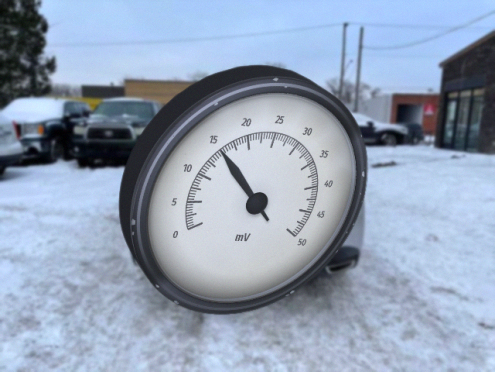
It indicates 15 mV
